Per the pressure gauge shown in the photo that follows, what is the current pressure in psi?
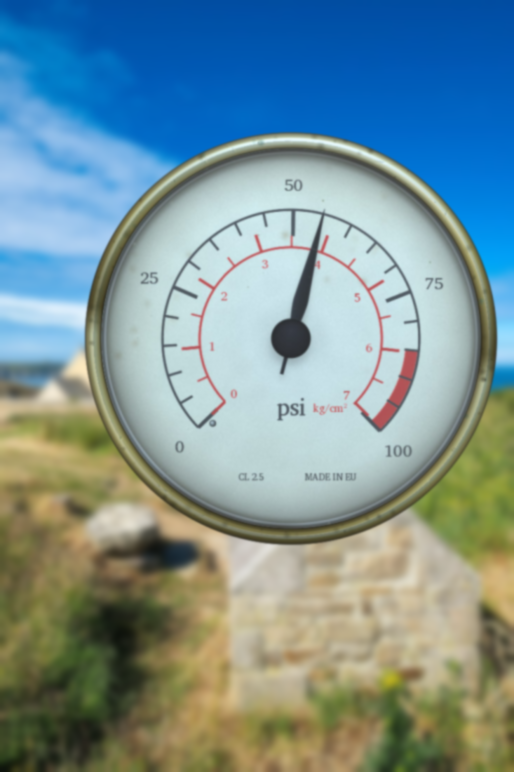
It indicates 55 psi
